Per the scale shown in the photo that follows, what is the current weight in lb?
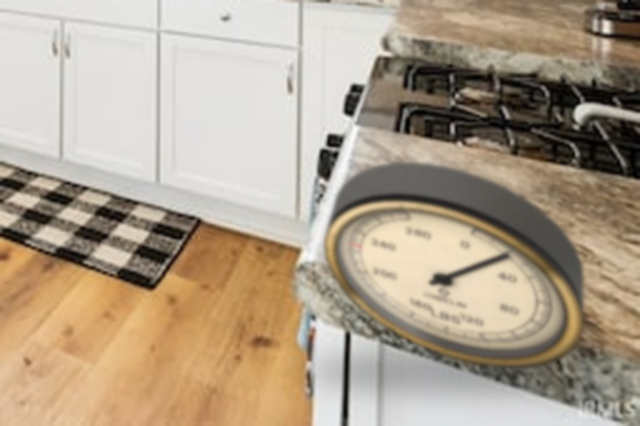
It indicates 20 lb
